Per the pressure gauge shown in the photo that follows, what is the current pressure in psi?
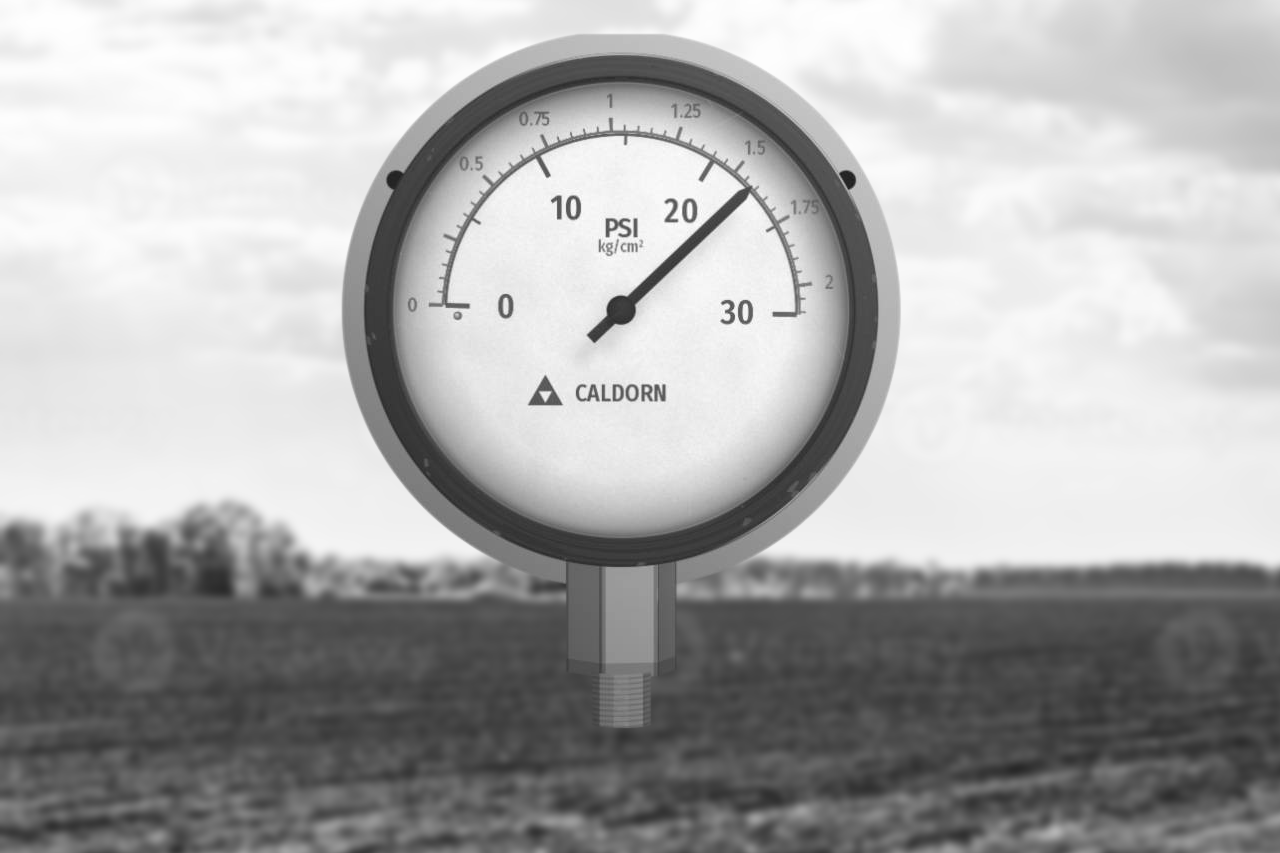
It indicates 22.5 psi
